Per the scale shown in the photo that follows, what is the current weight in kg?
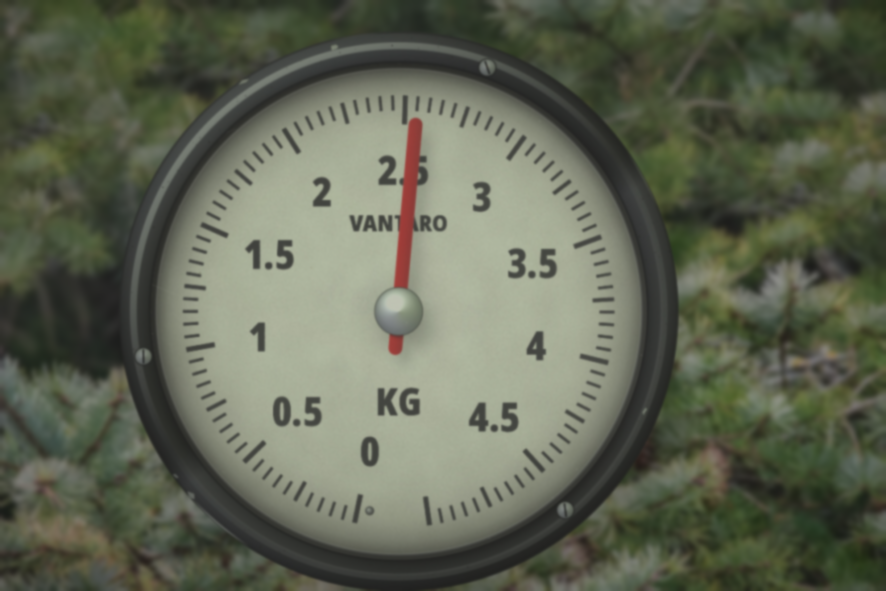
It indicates 2.55 kg
